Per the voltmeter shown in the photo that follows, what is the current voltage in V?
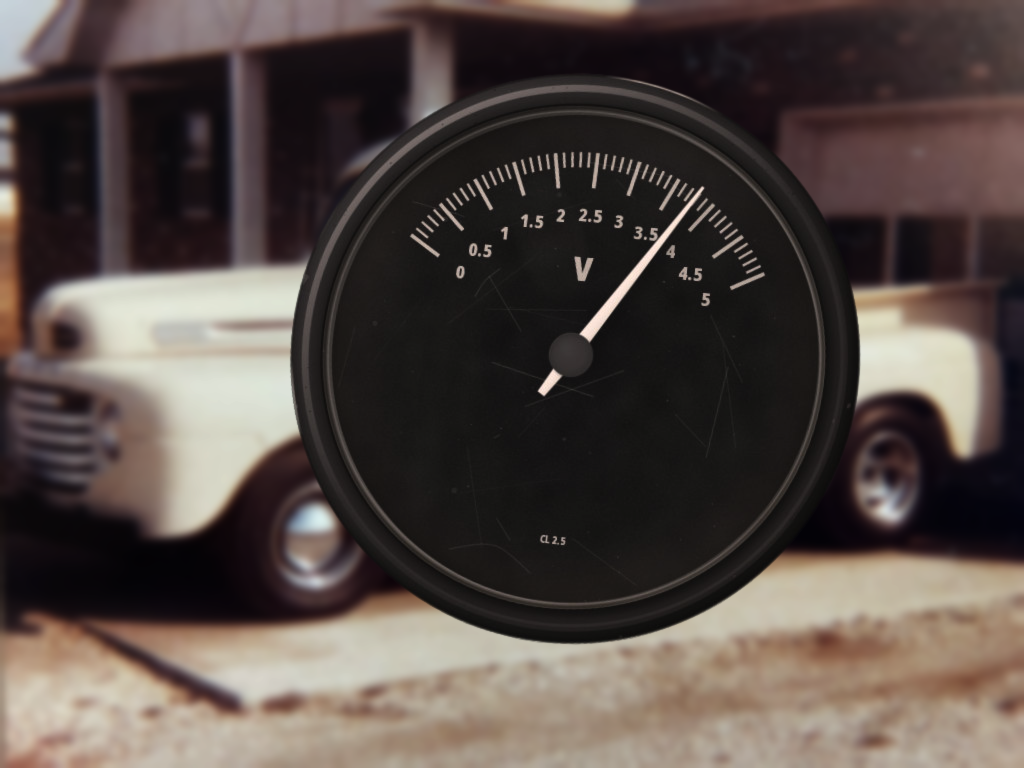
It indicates 3.8 V
